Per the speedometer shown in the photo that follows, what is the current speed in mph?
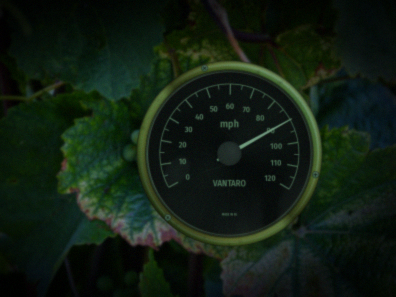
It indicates 90 mph
